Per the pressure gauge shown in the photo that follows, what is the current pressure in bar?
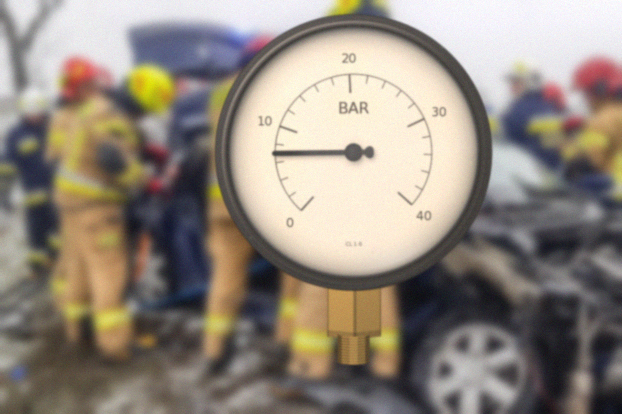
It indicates 7 bar
